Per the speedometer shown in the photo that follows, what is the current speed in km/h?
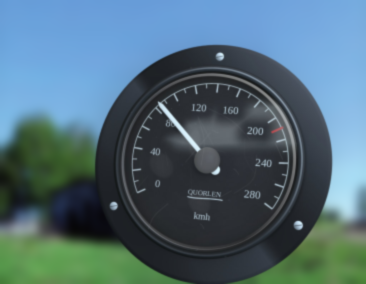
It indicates 85 km/h
